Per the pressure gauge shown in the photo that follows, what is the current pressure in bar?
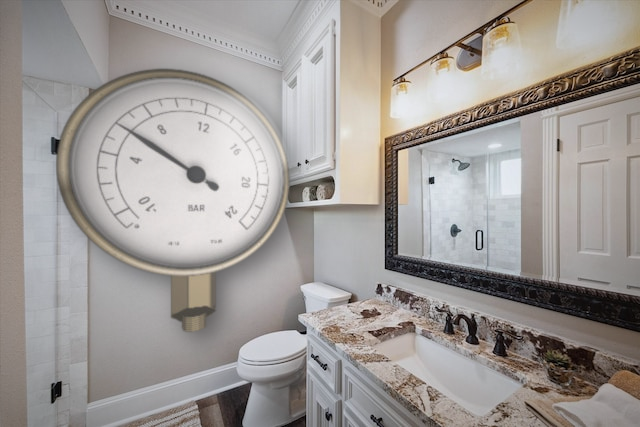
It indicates 6 bar
